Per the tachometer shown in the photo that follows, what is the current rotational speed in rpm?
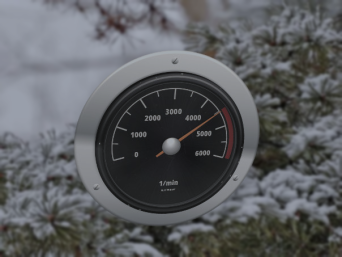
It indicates 4500 rpm
